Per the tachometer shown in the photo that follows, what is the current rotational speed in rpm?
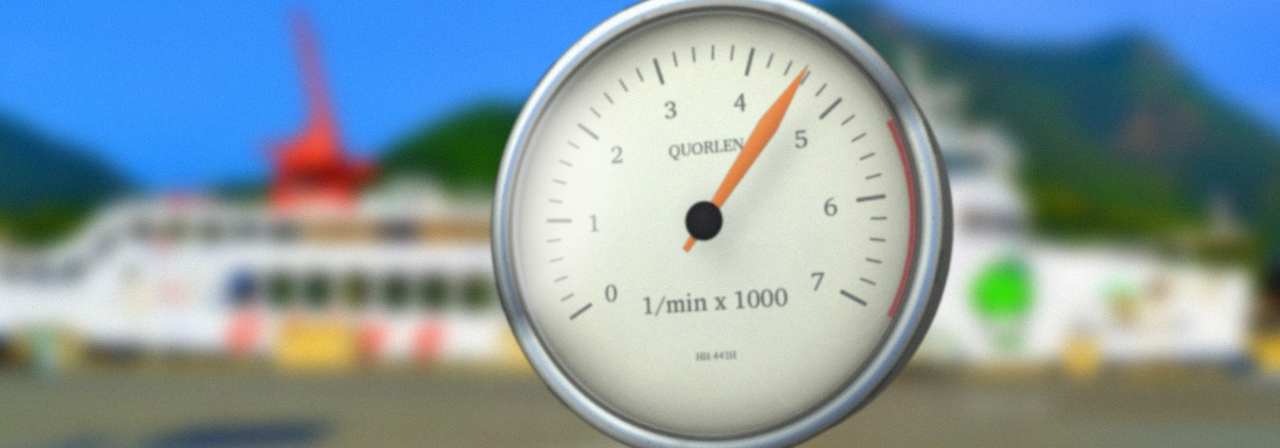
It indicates 4600 rpm
